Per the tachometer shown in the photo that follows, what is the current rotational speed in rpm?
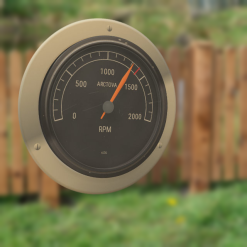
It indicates 1300 rpm
